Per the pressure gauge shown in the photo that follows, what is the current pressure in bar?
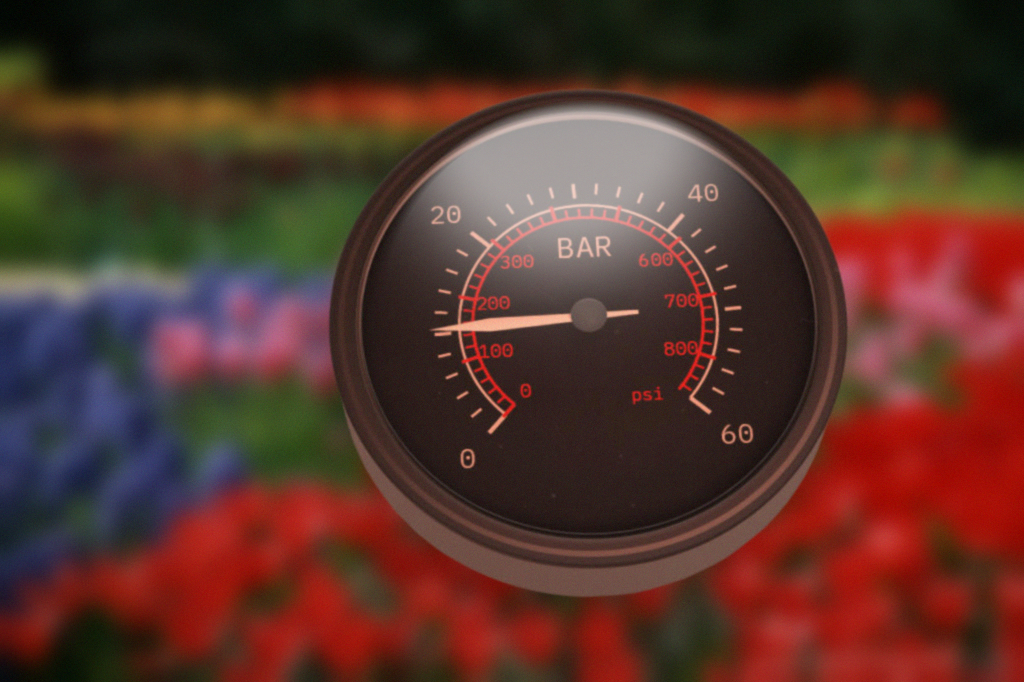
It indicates 10 bar
